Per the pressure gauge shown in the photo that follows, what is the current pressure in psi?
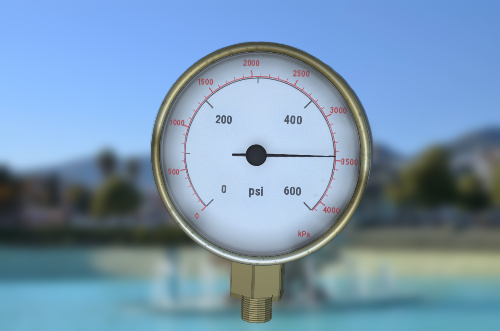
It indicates 500 psi
